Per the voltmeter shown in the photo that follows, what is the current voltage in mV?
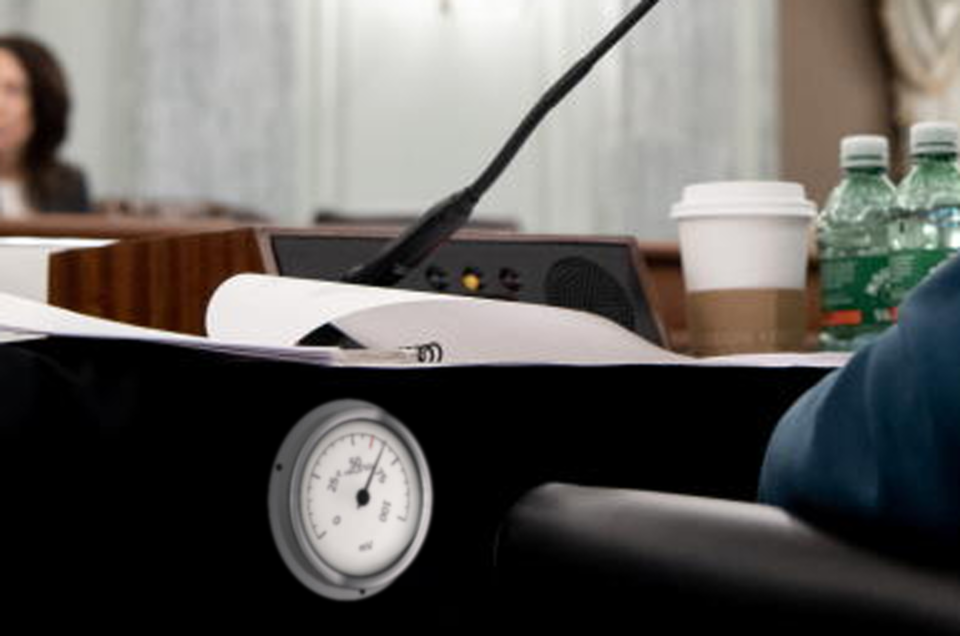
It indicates 65 mV
